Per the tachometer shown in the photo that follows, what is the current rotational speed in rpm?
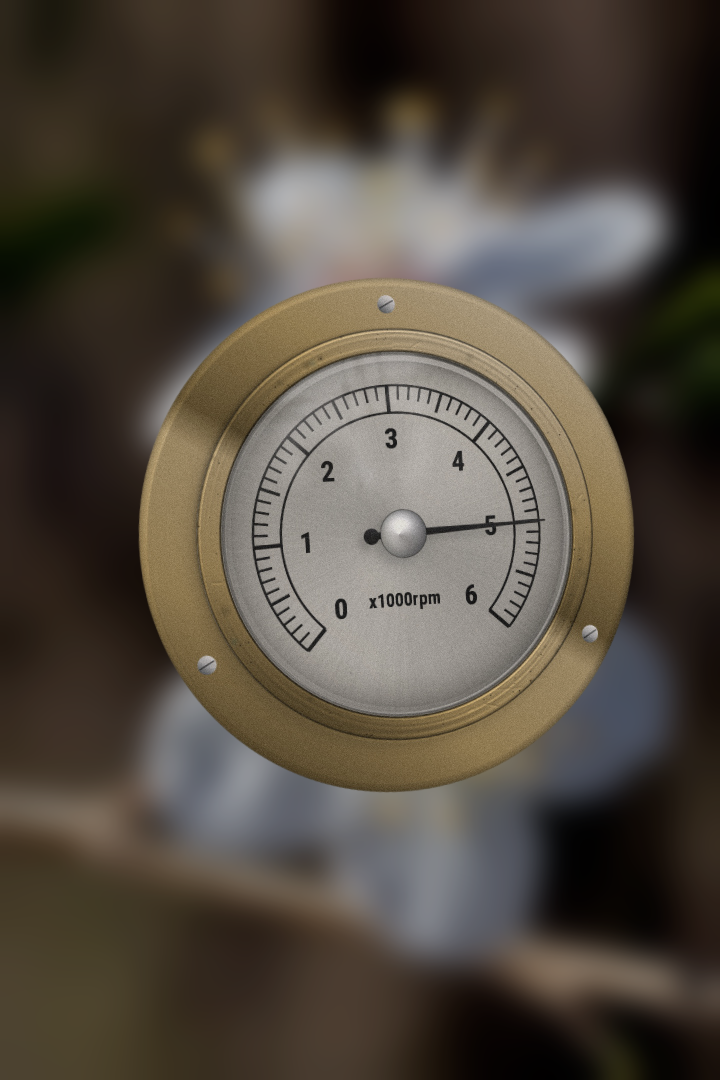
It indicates 5000 rpm
